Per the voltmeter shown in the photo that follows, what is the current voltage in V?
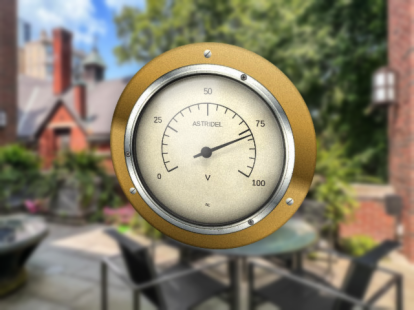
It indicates 77.5 V
